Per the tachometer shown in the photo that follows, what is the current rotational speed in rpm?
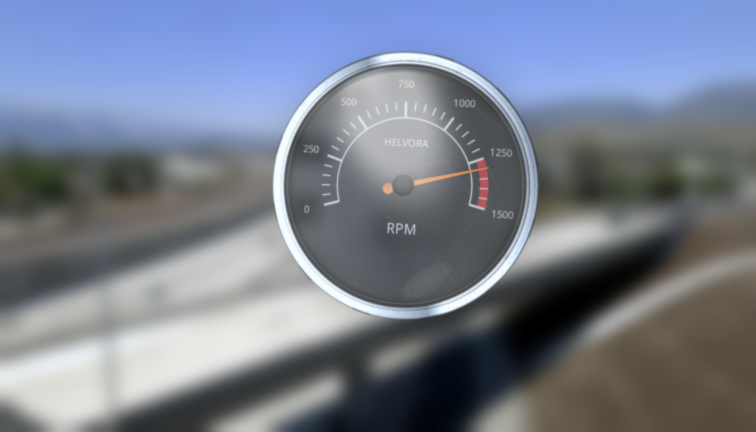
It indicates 1300 rpm
